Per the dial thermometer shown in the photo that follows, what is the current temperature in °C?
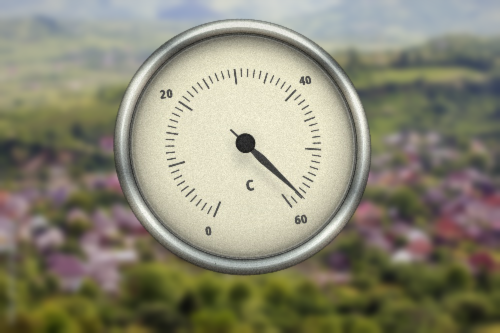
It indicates 58 °C
